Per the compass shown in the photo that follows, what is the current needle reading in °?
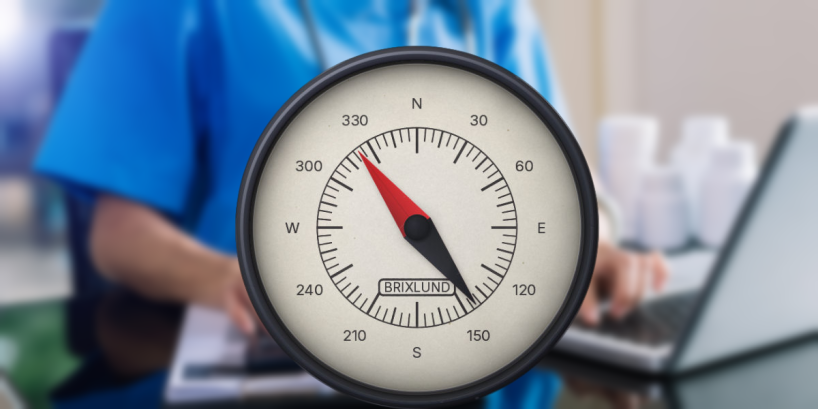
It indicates 322.5 °
